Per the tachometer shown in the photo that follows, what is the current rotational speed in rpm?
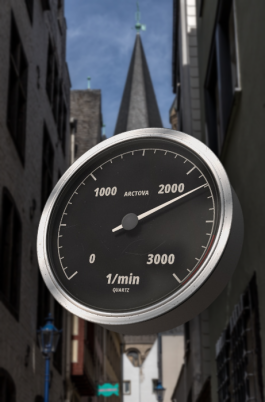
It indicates 2200 rpm
